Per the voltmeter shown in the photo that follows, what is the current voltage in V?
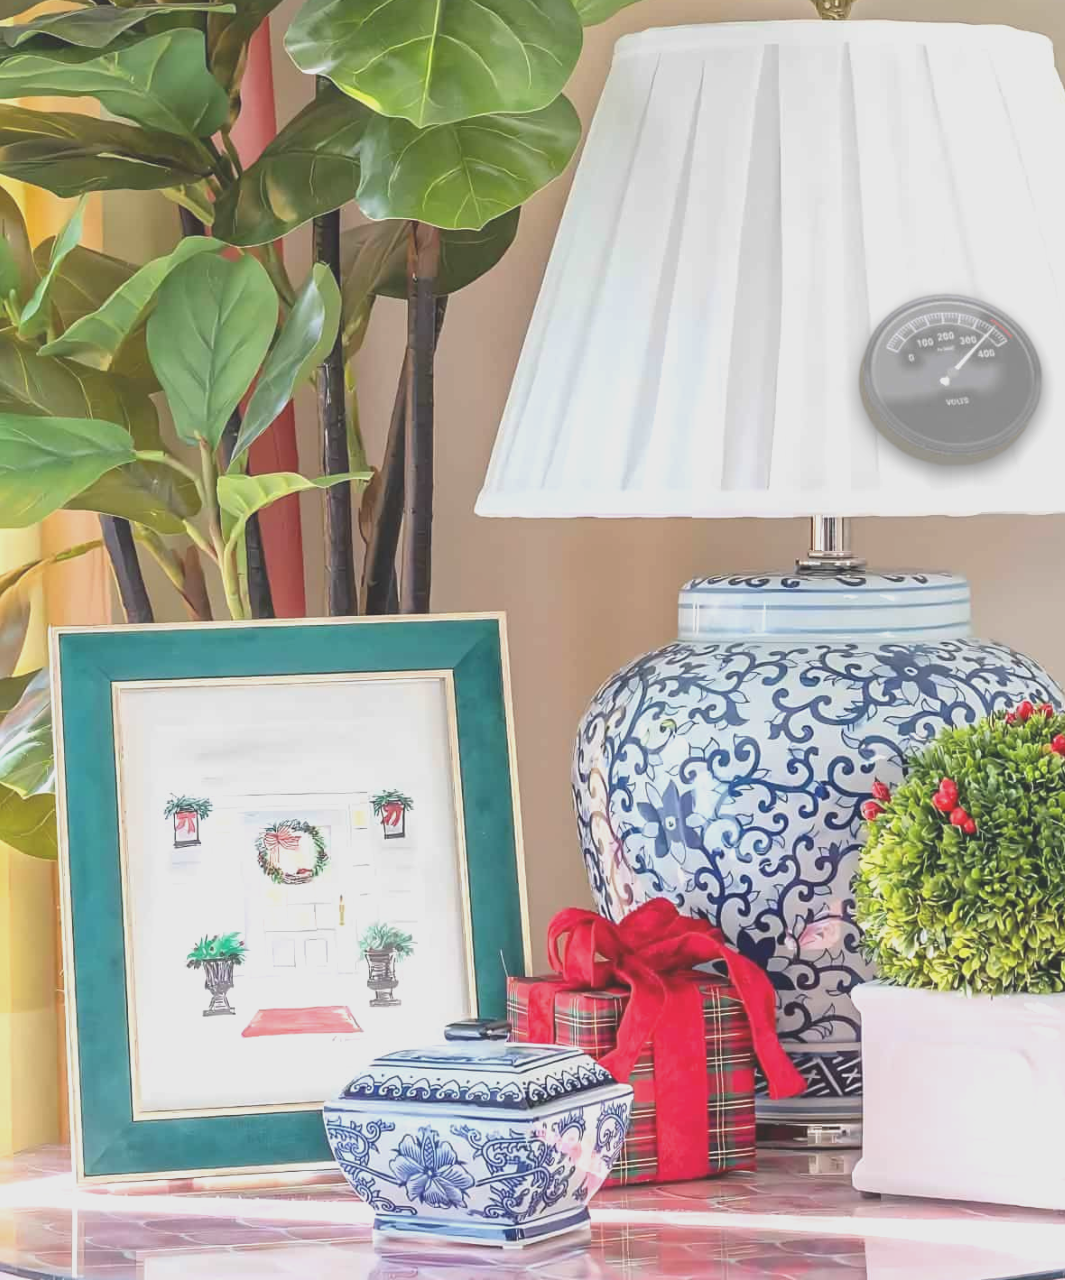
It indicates 350 V
